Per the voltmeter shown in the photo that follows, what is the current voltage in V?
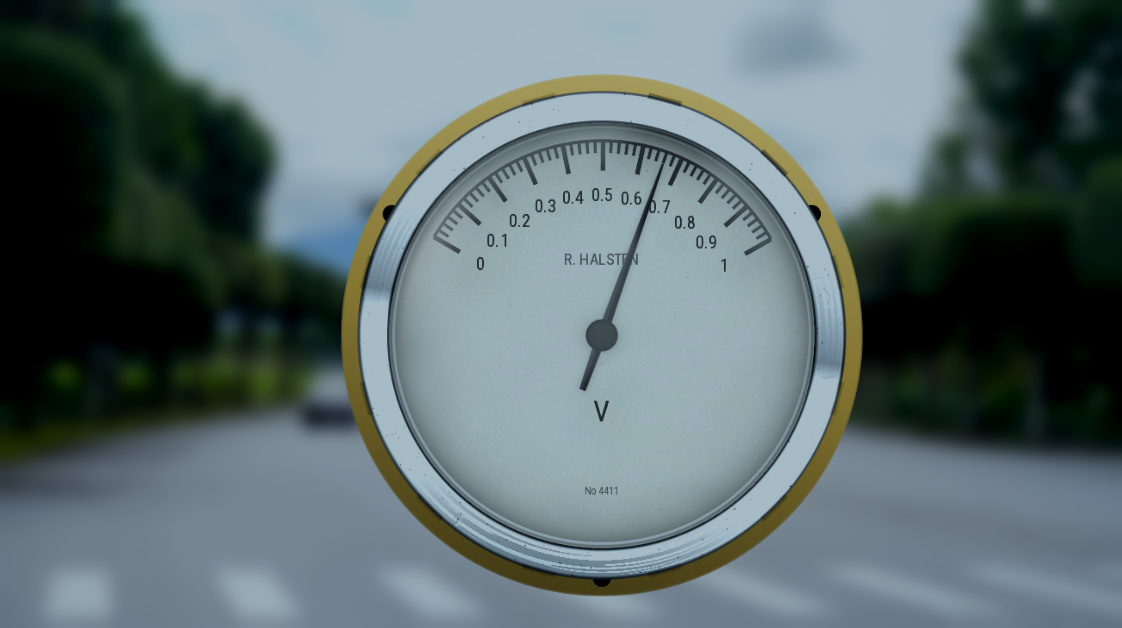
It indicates 0.66 V
